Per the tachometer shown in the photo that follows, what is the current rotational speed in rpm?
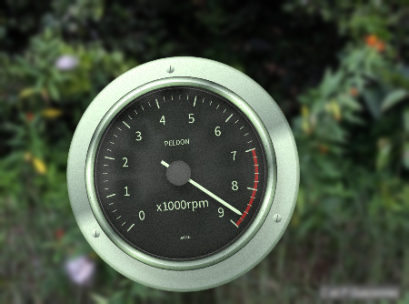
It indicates 8700 rpm
